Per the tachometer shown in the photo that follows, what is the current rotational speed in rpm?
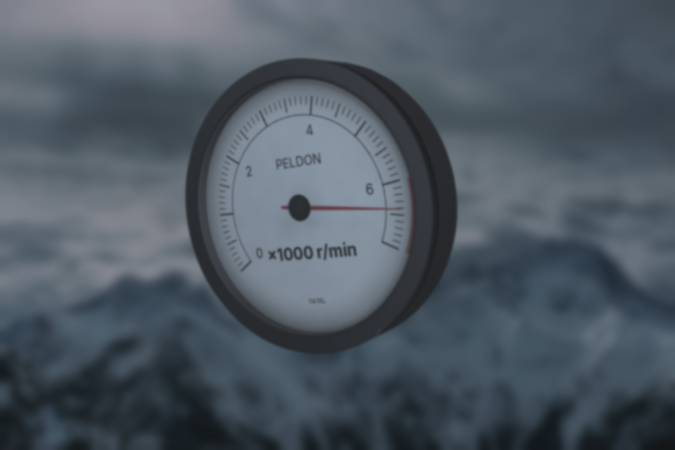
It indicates 6400 rpm
